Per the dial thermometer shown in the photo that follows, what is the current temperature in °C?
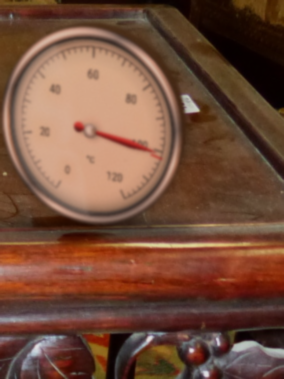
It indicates 100 °C
